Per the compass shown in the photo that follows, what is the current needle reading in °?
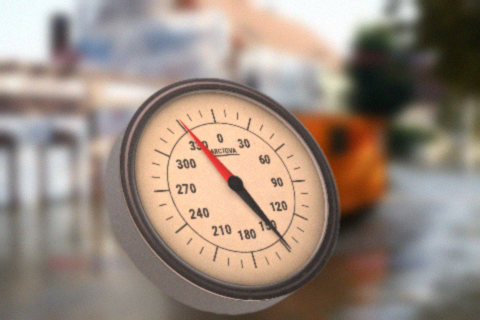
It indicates 330 °
